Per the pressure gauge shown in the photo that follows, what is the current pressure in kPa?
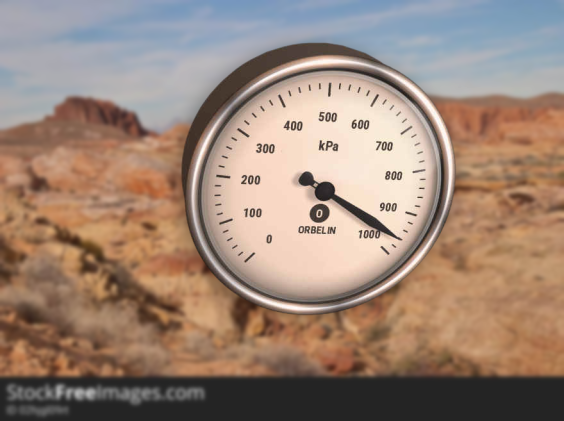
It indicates 960 kPa
